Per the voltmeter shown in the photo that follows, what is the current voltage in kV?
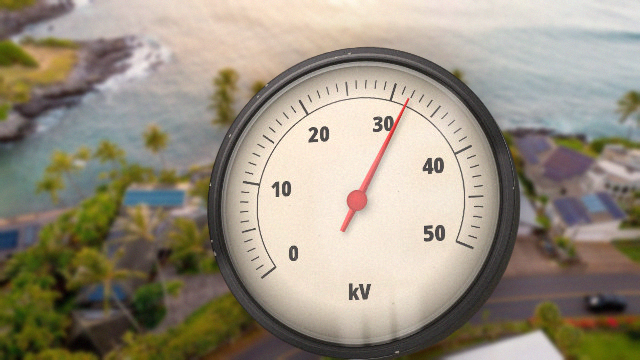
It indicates 32 kV
